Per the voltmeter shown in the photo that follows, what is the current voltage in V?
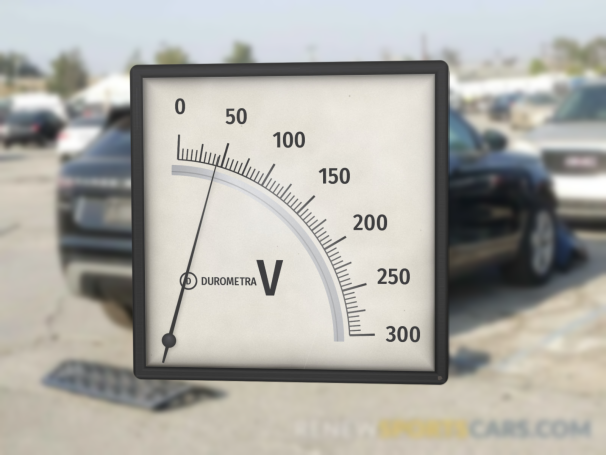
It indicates 45 V
